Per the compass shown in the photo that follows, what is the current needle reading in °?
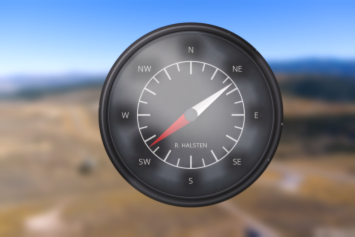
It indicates 232.5 °
